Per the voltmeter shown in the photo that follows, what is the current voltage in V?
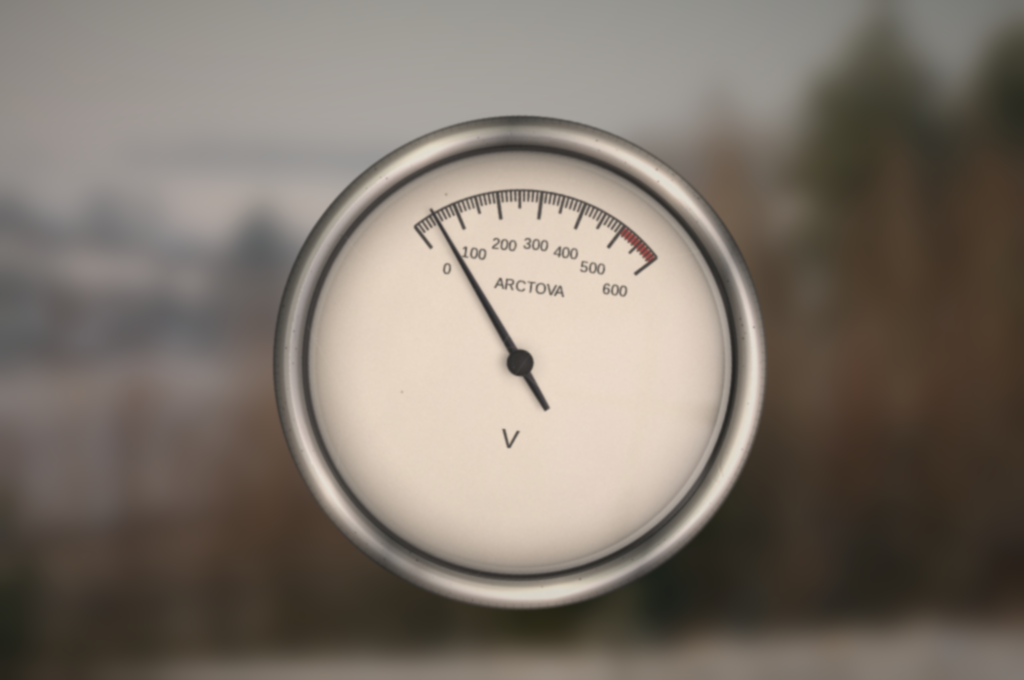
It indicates 50 V
